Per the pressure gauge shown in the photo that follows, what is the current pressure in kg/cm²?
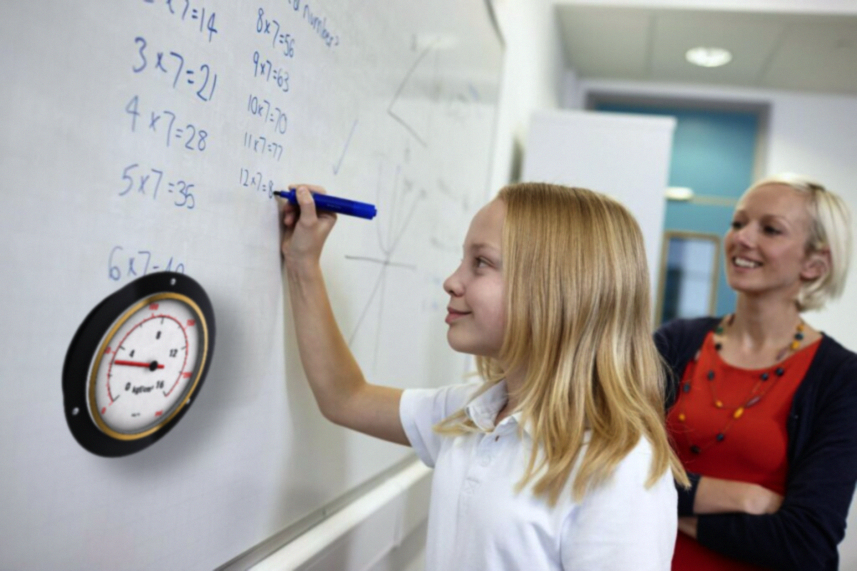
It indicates 3 kg/cm²
